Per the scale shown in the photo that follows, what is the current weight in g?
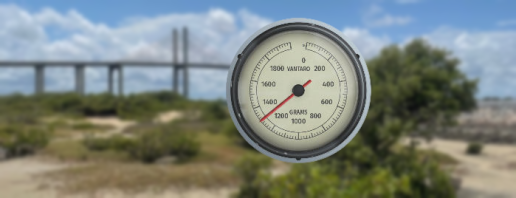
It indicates 1300 g
